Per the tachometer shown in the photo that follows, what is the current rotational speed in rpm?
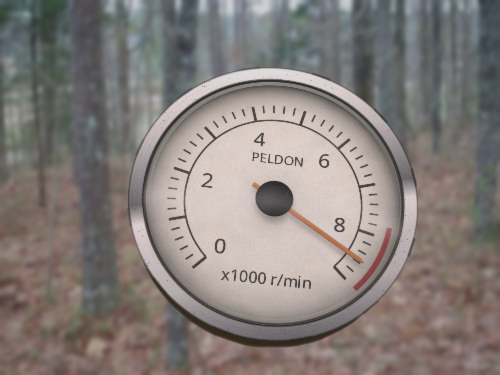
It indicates 8600 rpm
